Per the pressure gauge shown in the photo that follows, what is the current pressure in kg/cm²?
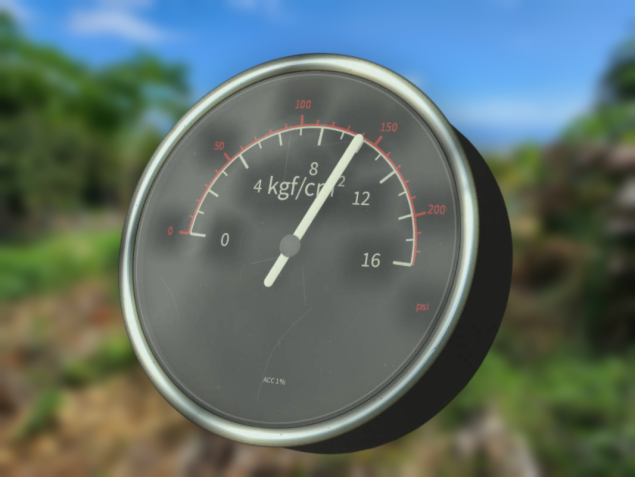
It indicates 10 kg/cm²
